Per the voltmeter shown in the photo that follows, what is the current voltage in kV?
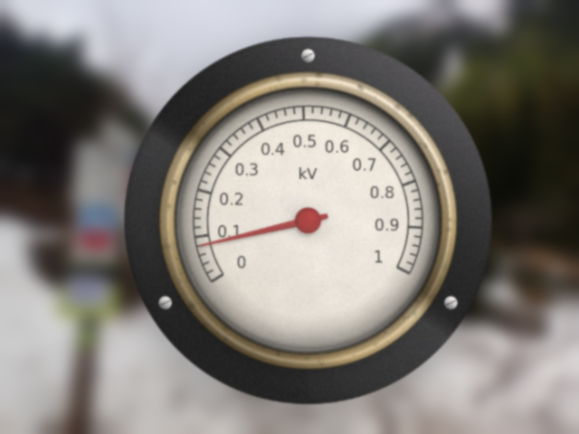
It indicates 0.08 kV
